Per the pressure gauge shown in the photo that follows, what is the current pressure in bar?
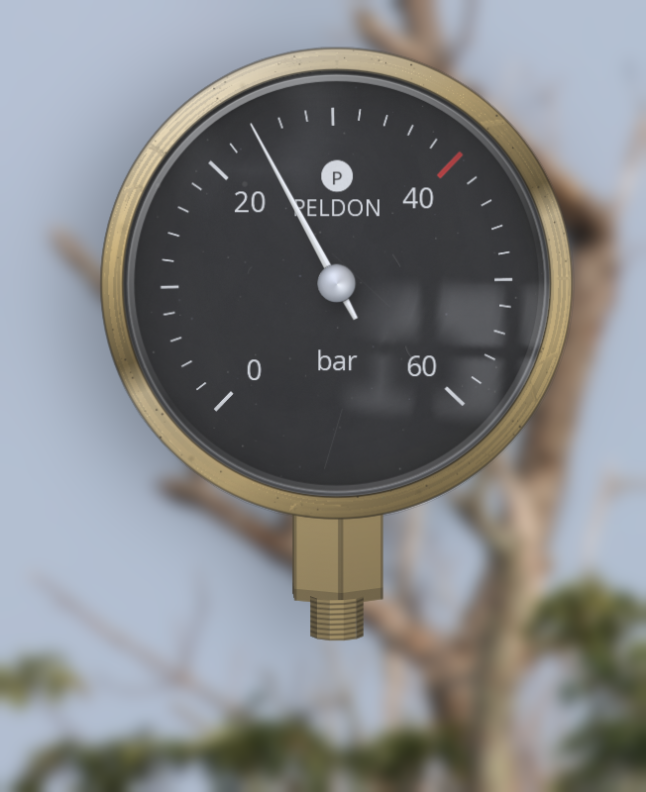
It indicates 24 bar
